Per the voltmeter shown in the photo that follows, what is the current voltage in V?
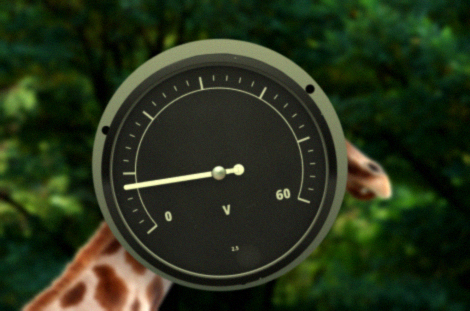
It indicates 8 V
